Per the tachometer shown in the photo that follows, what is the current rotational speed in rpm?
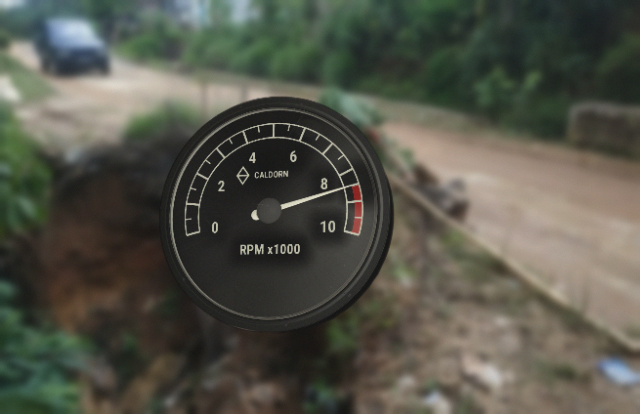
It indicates 8500 rpm
